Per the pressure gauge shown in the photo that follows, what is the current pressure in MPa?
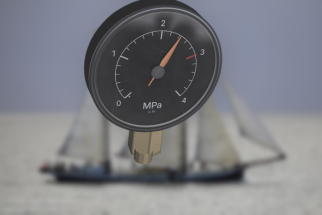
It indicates 2.4 MPa
